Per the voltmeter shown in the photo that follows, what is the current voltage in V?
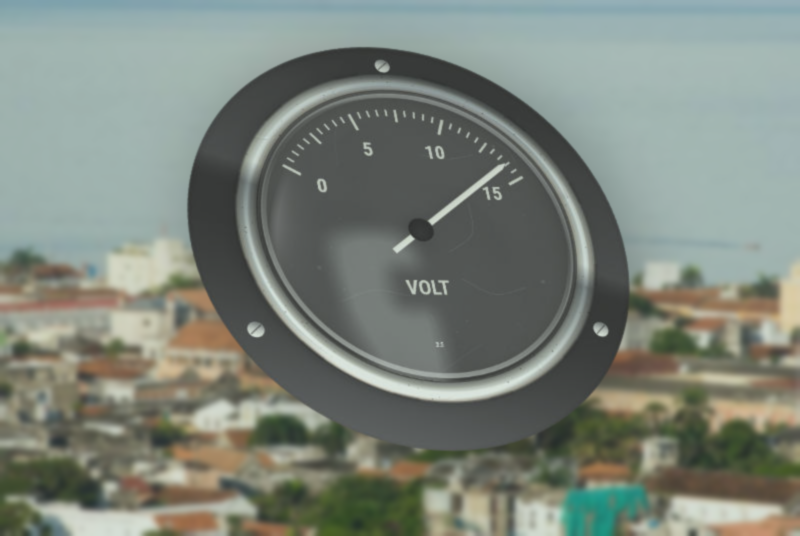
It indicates 14 V
